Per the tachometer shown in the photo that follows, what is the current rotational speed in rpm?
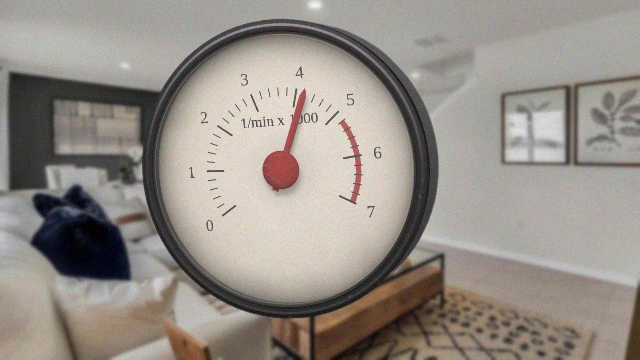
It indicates 4200 rpm
